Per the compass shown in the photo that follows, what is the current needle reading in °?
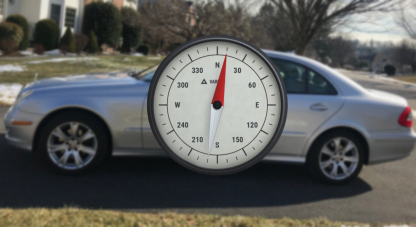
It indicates 10 °
